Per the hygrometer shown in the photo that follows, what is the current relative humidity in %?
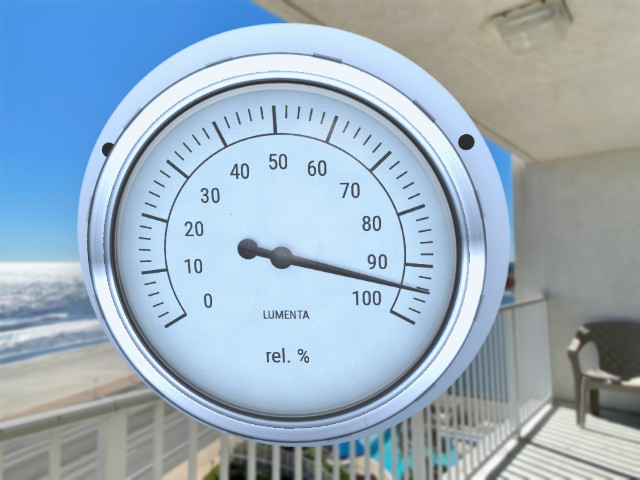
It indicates 94 %
